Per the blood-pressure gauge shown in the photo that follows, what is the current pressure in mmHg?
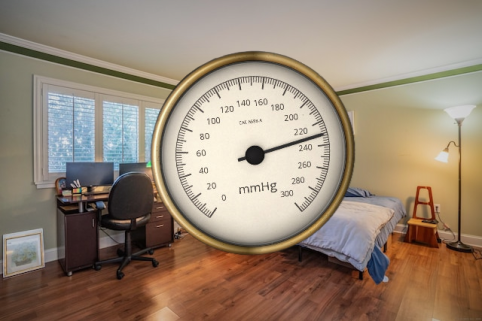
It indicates 230 mmHg
